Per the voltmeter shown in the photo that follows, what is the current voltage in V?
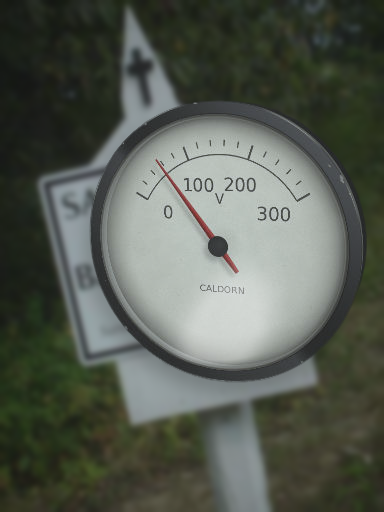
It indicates 60 V
